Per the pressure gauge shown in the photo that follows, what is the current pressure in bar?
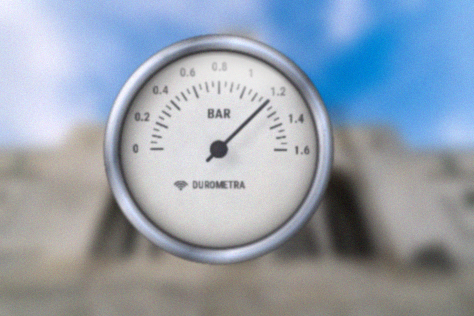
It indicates 1.2 bar
